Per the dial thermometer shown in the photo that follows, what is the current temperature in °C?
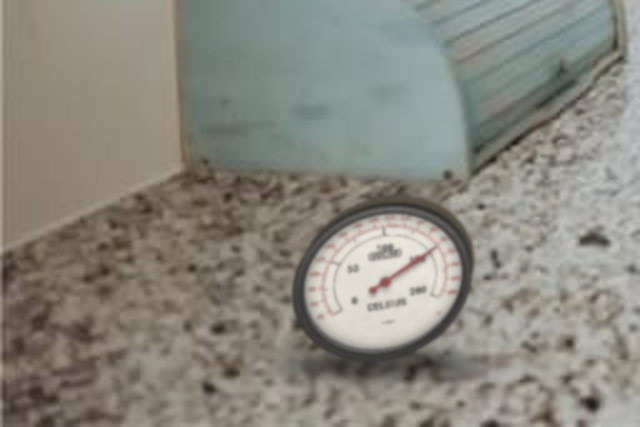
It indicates 150 °C
